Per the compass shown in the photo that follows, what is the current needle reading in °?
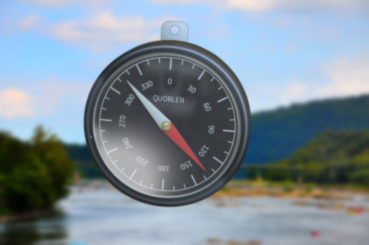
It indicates 135 °
